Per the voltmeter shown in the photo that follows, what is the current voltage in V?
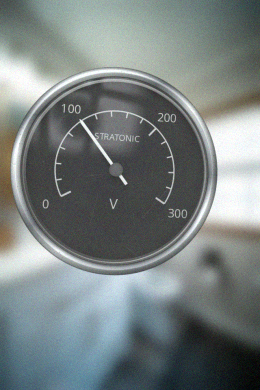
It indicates 100 V
